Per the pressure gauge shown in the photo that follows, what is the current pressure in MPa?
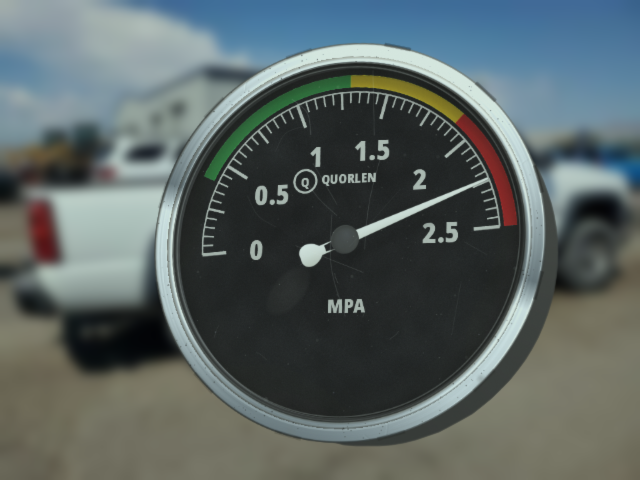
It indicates 2.25 MPa
